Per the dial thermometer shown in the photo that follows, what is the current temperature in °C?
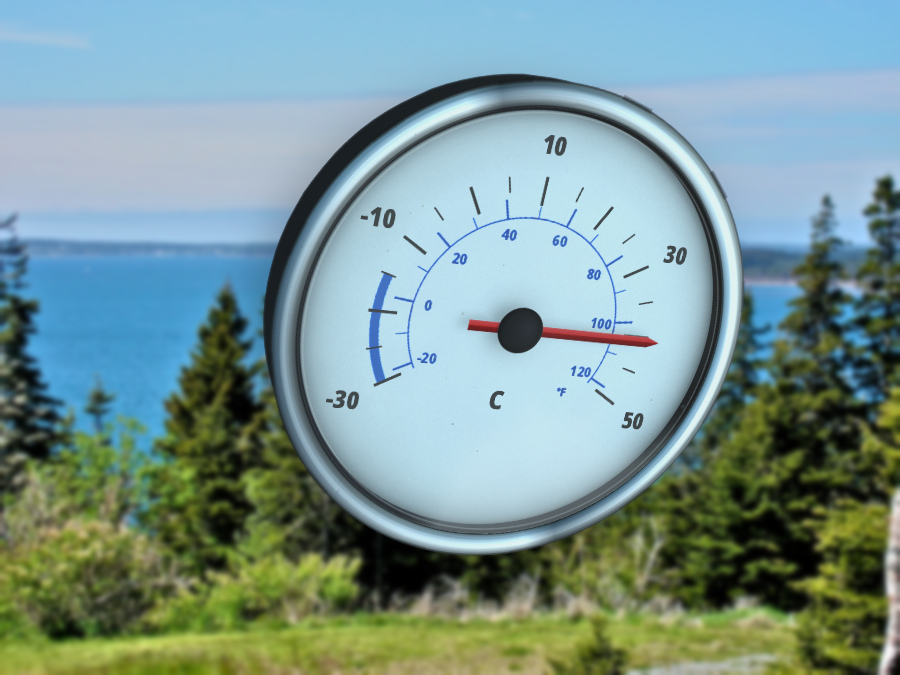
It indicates 40 °C
